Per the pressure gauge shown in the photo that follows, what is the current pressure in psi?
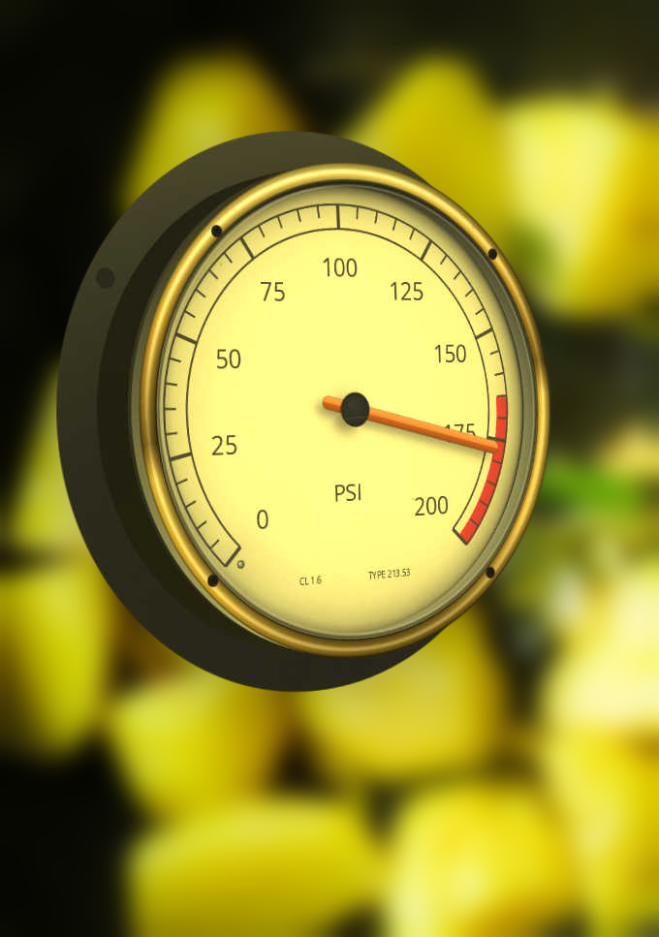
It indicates 177.5 psi
